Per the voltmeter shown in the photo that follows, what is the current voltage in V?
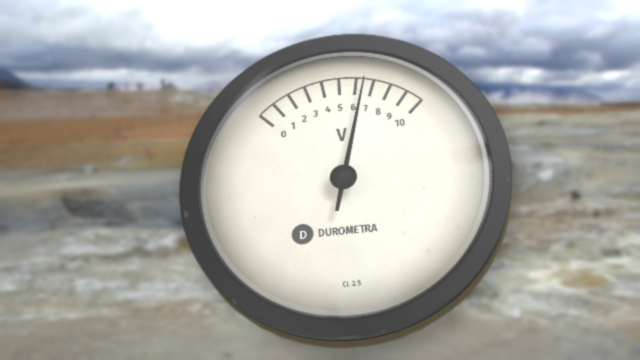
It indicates 6.5 V
